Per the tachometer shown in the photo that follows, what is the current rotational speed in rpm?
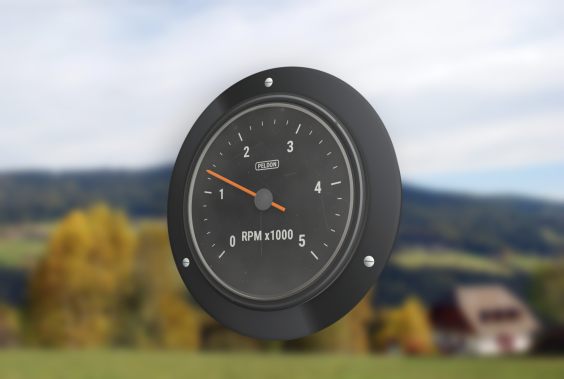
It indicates 1300 rpm
